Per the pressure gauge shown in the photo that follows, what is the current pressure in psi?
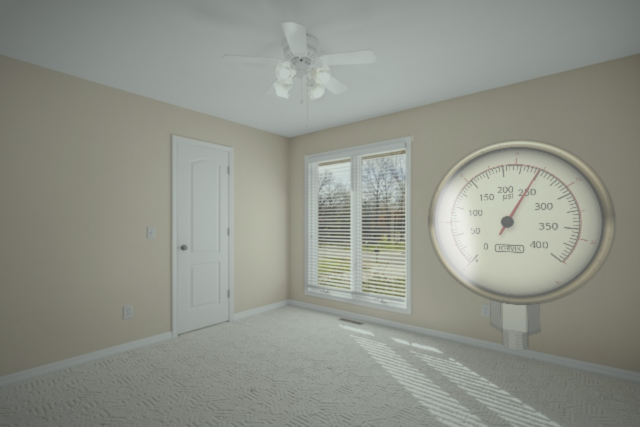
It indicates 250 psi
